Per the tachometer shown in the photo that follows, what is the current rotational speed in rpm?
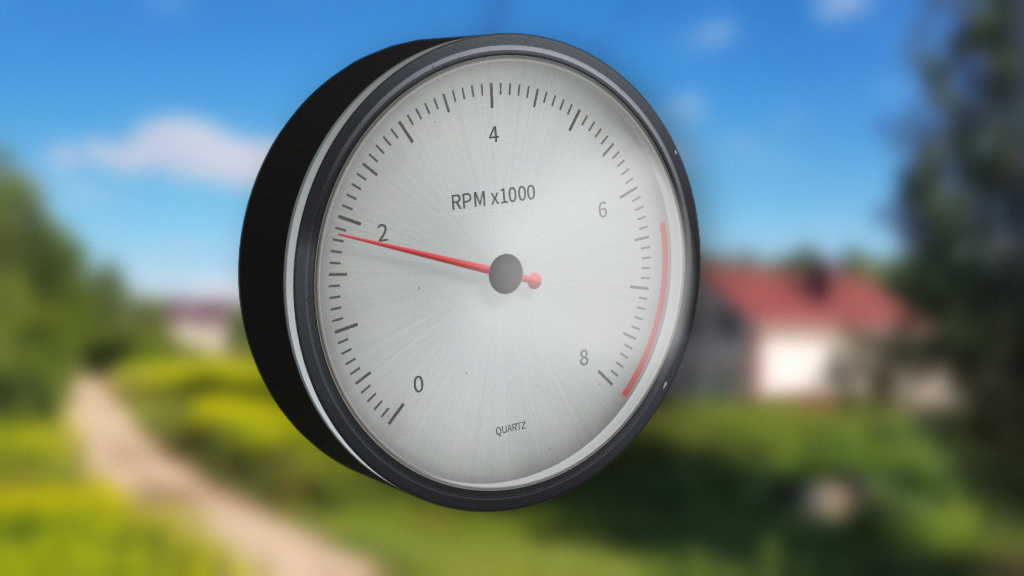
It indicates 1850 rpm
